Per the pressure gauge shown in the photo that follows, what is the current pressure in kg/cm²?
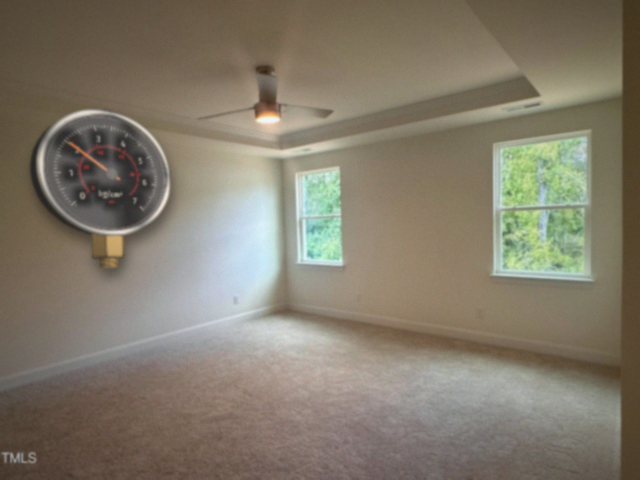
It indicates 2 kg/cm²
